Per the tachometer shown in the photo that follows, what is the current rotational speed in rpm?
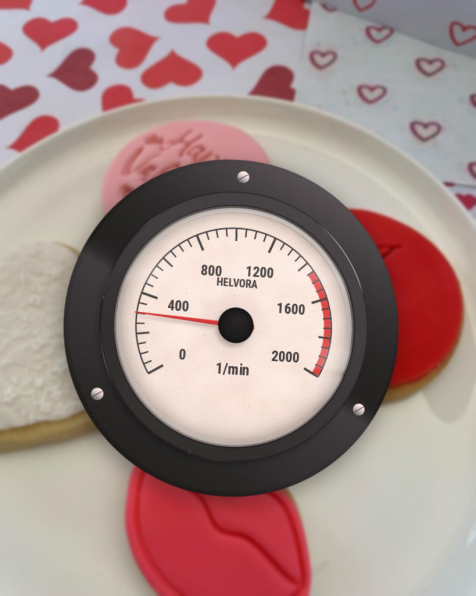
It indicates 300 rpm
